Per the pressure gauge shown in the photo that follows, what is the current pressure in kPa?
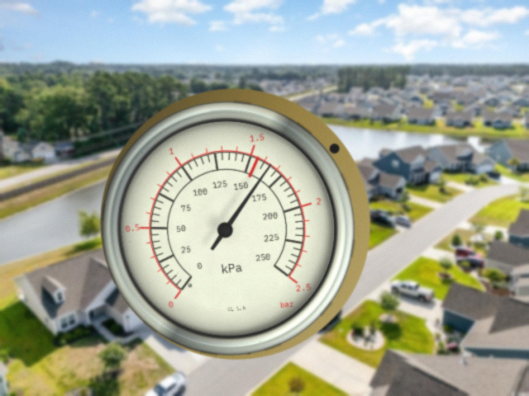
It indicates 165 kPa
